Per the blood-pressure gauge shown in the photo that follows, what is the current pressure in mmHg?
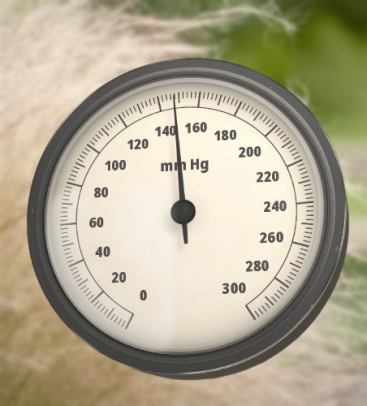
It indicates 148 mmHg
